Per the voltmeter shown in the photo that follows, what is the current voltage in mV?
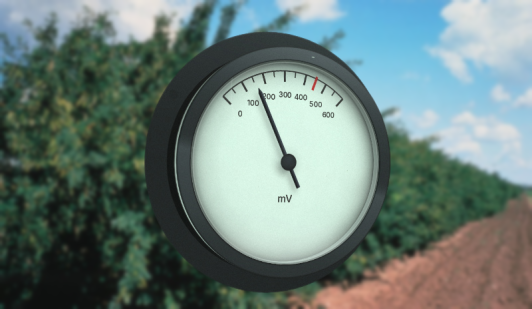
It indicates 150 mV
